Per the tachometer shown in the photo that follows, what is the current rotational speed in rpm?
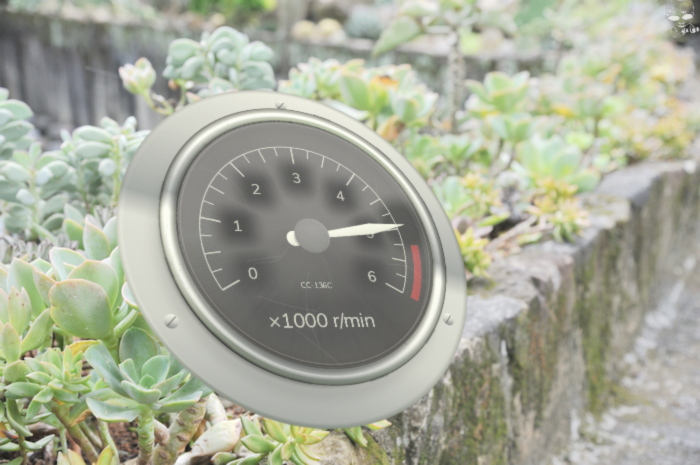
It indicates 5000 rpm
